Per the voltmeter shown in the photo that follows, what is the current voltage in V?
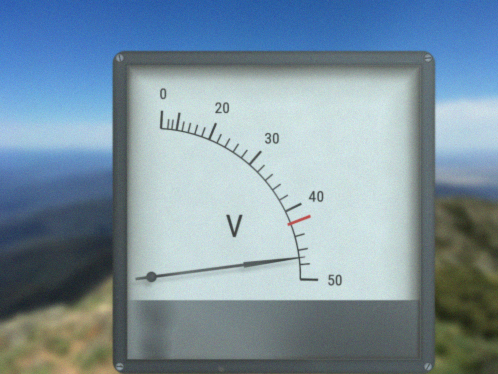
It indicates 47 V
